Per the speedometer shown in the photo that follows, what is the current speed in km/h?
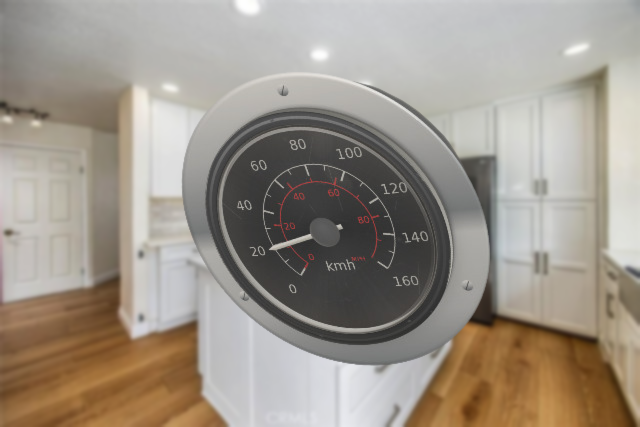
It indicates 20 km/h
